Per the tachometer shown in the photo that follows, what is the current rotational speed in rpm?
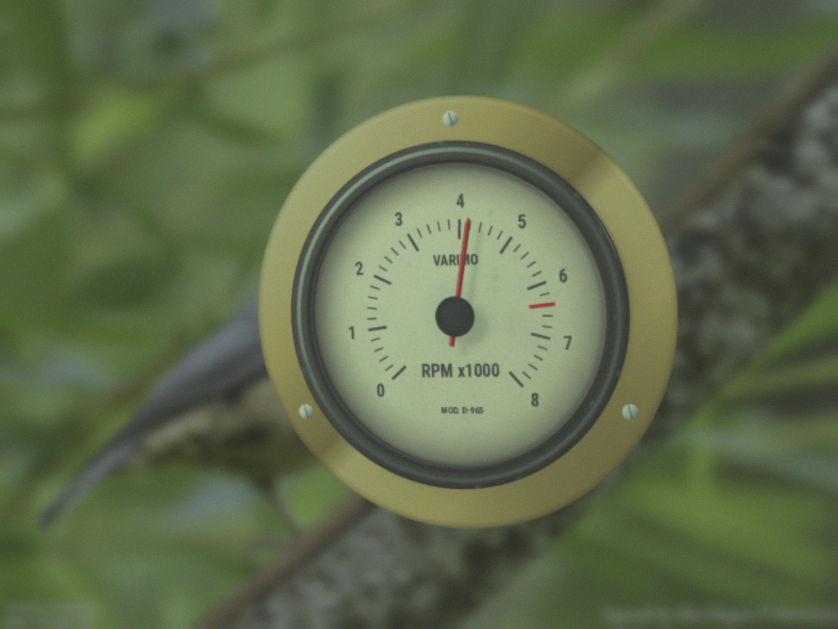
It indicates 4200 rpm
